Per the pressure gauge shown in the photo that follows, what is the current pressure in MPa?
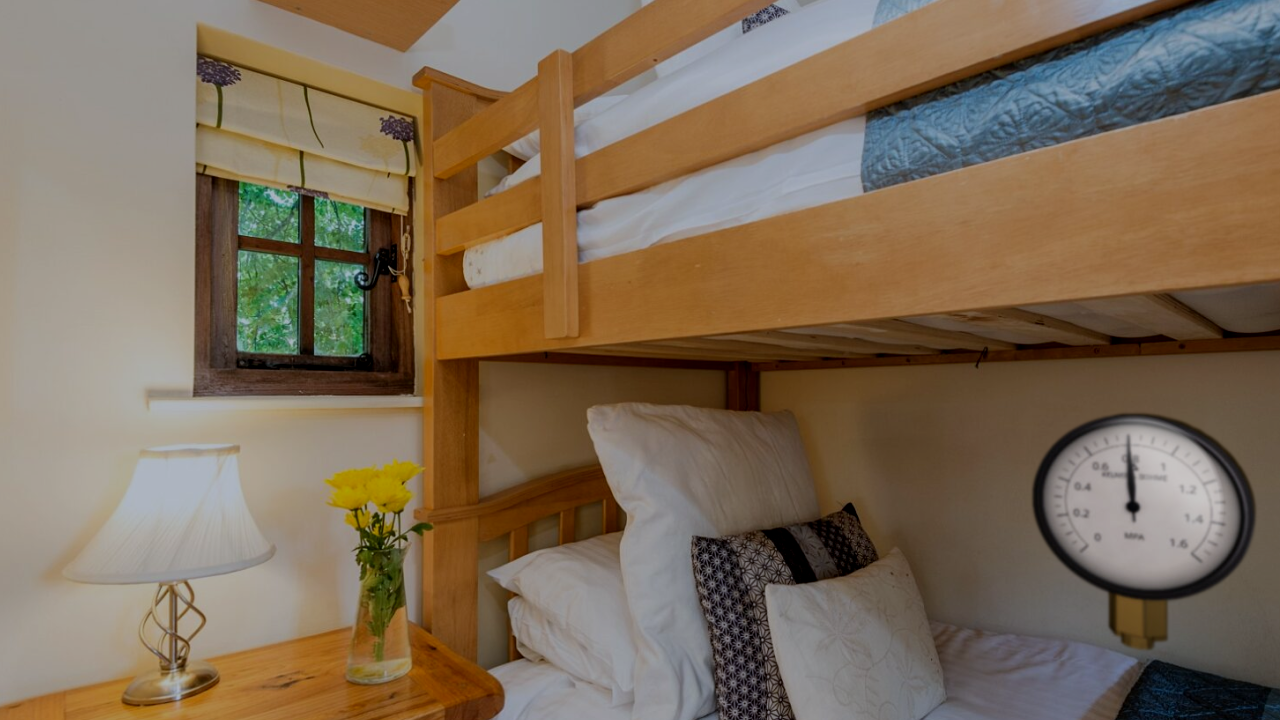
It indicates 0.8 MPa
